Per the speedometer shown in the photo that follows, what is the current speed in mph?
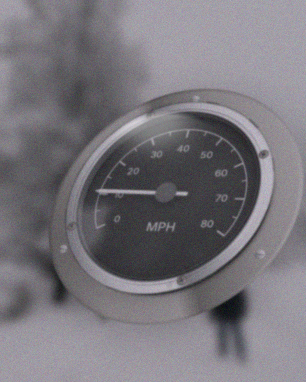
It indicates 10 mph
